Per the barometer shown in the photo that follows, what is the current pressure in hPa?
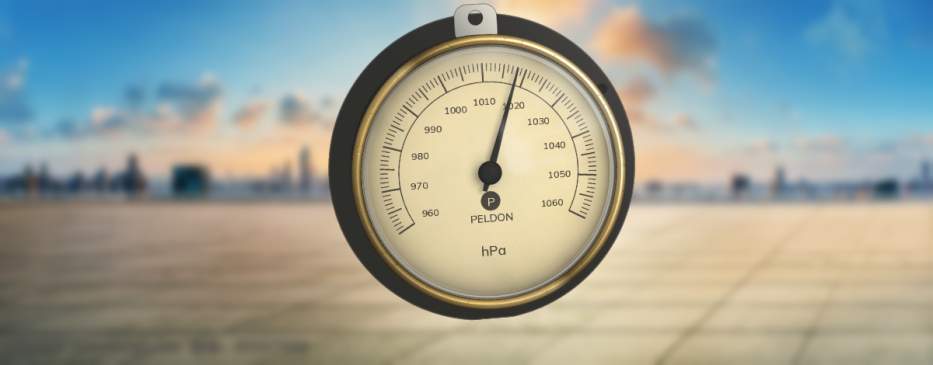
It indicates 1018 hPa
